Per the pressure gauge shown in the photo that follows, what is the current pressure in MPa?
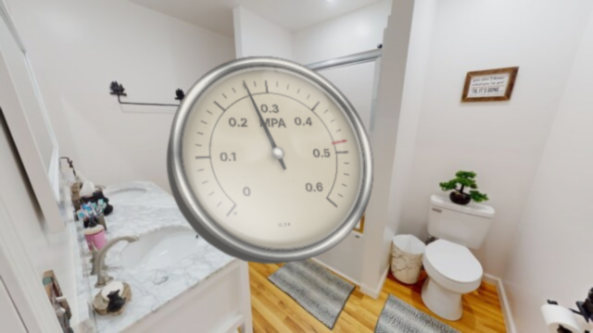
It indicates 0.26 MPa
